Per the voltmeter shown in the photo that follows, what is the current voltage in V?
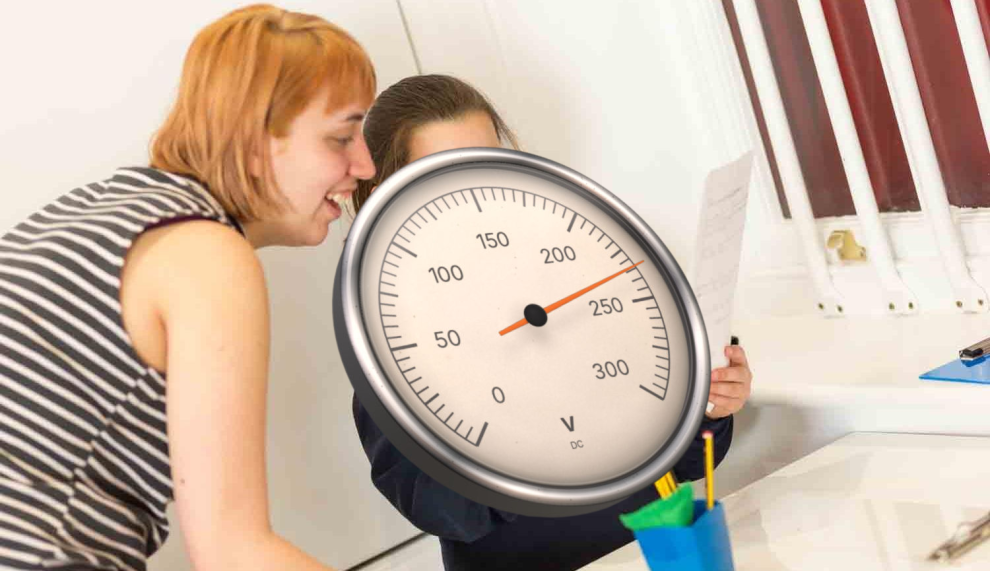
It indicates 235 V
